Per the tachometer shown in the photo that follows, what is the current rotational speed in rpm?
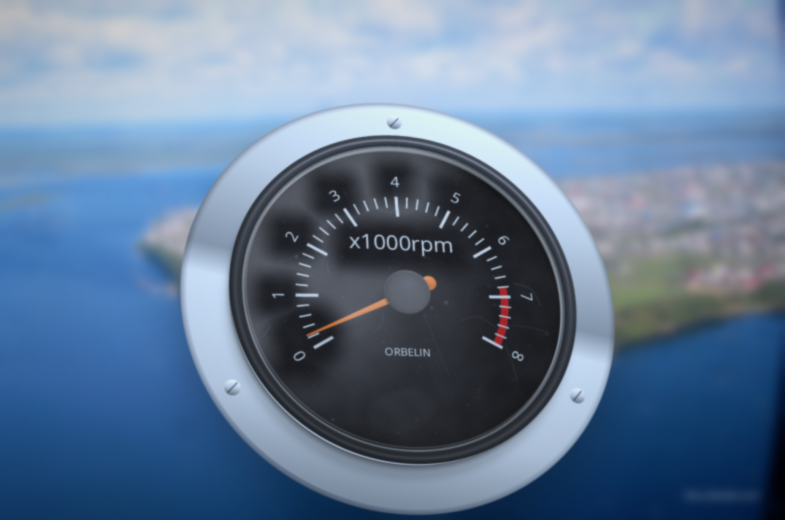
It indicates 200 rpm
